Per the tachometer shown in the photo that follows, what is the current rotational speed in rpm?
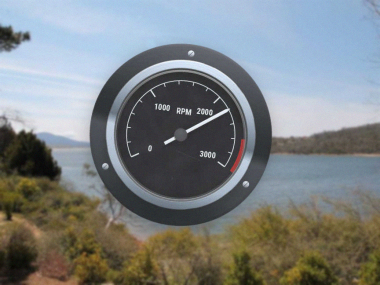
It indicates 2200 rpm
